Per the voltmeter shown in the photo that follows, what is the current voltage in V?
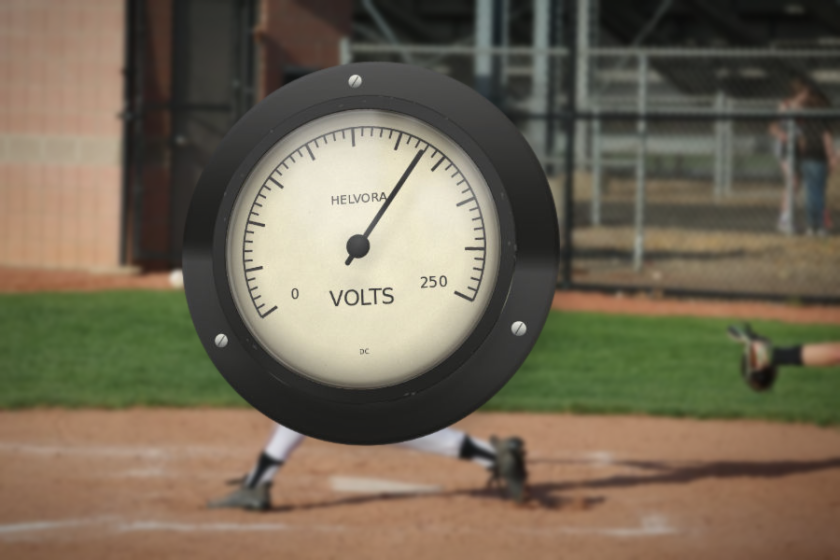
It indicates 165 V
